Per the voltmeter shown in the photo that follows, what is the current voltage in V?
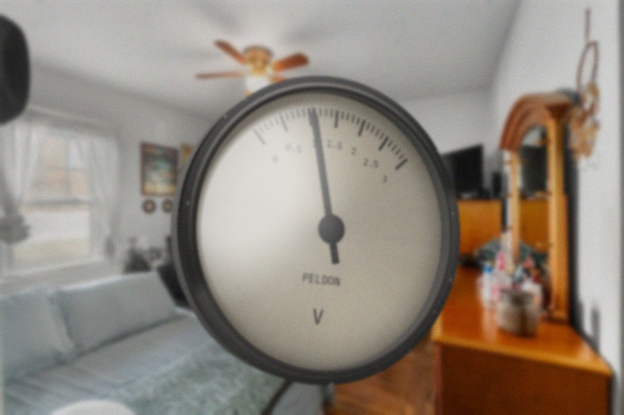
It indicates 1 V
